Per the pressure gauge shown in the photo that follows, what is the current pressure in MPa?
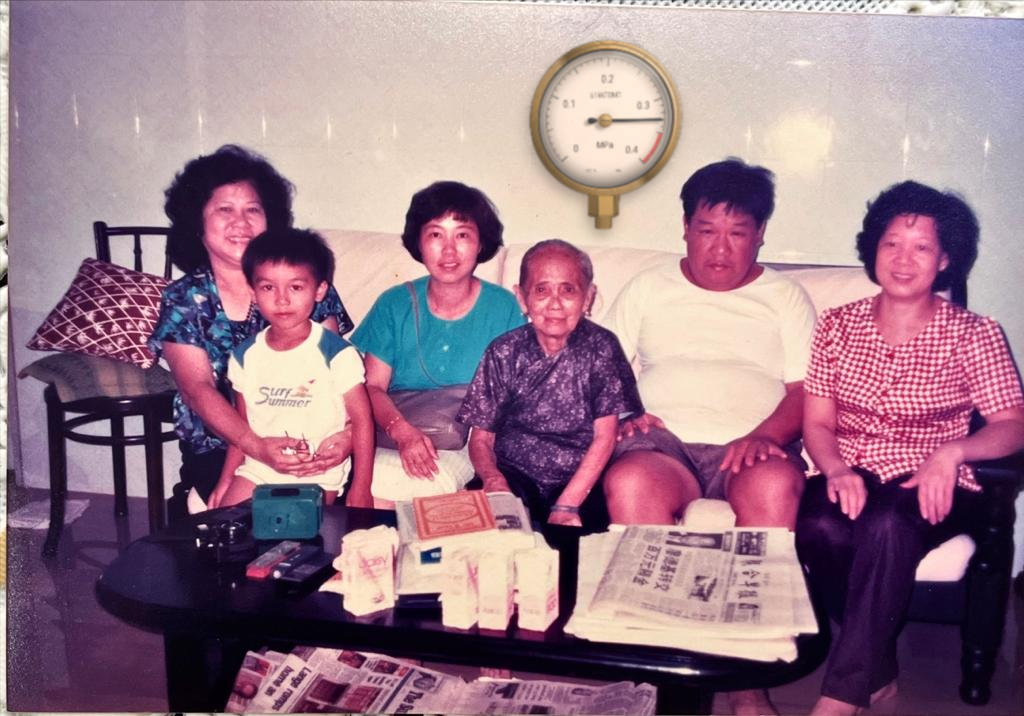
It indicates 0.33 MPa
